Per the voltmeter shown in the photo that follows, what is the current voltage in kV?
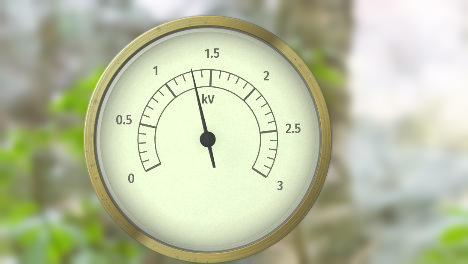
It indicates 1.3 kV
